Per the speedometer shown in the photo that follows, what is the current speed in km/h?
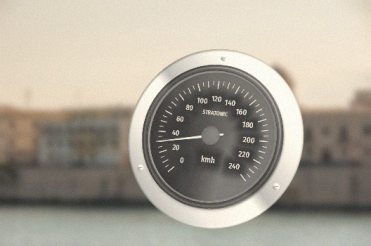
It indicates 30 km/h
